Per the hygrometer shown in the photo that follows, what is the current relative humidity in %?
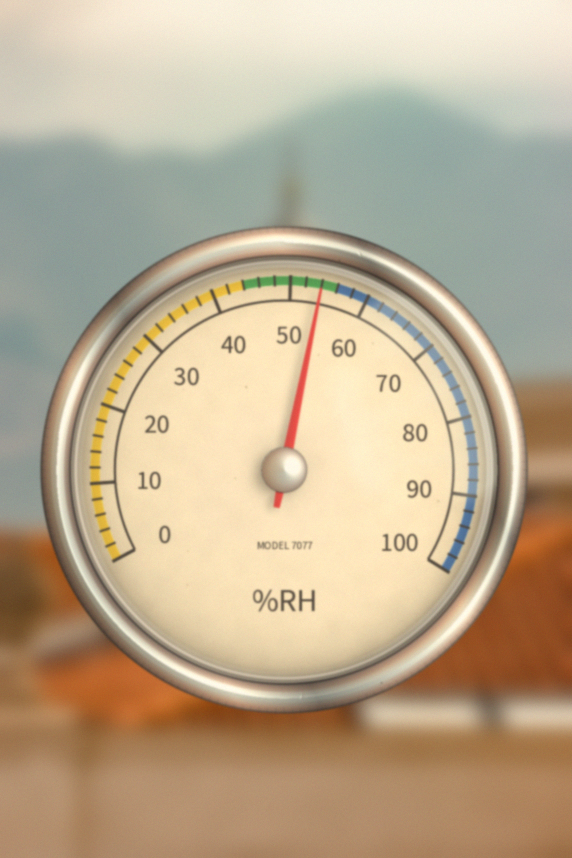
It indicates 54 %
